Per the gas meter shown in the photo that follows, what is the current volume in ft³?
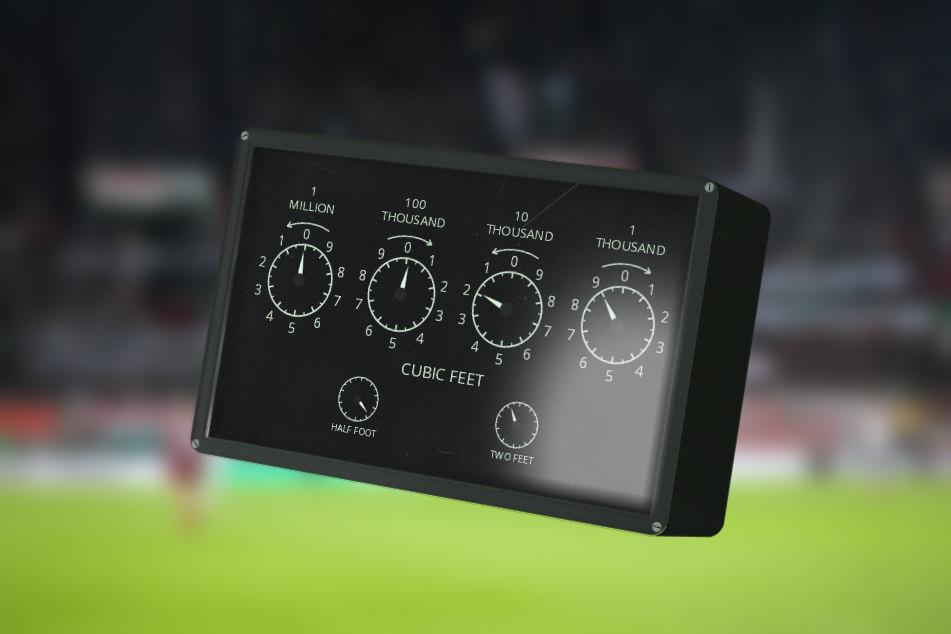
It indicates 1900 ft³
